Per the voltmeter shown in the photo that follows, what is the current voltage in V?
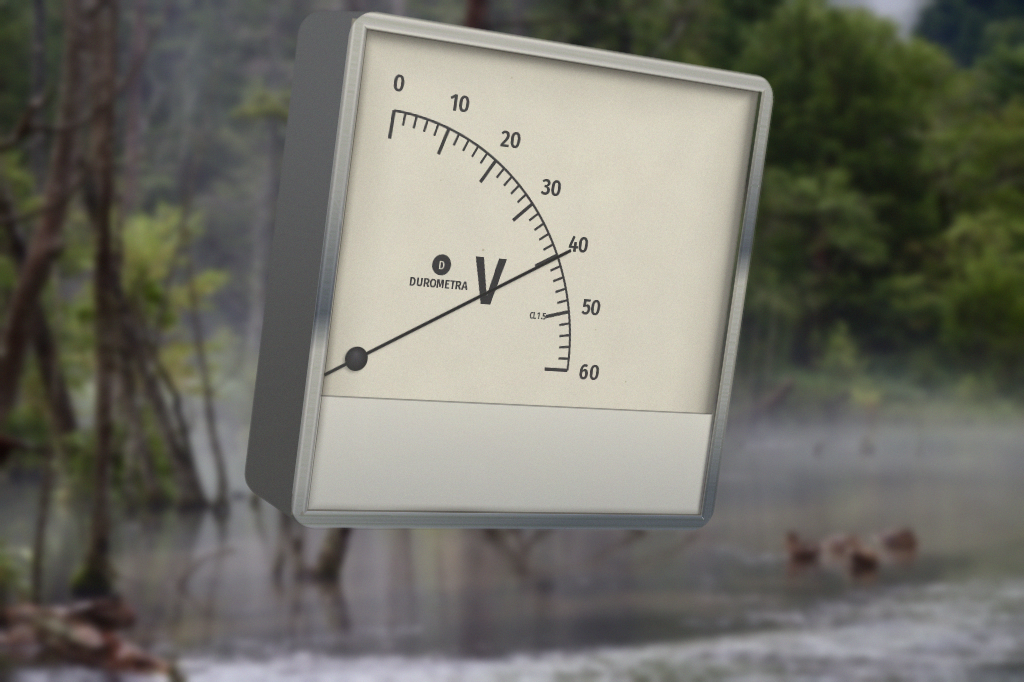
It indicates 40 V
